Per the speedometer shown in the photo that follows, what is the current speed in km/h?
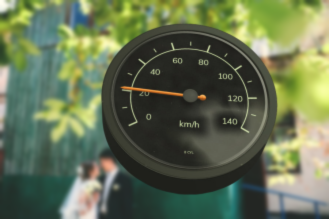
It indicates 20 km/h
